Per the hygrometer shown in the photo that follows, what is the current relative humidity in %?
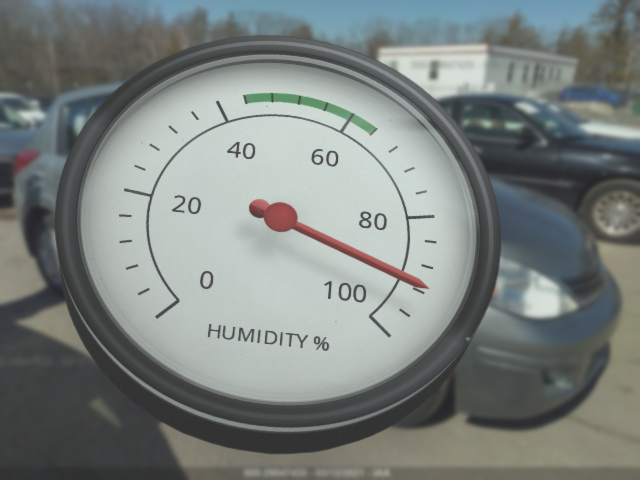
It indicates 92 %
